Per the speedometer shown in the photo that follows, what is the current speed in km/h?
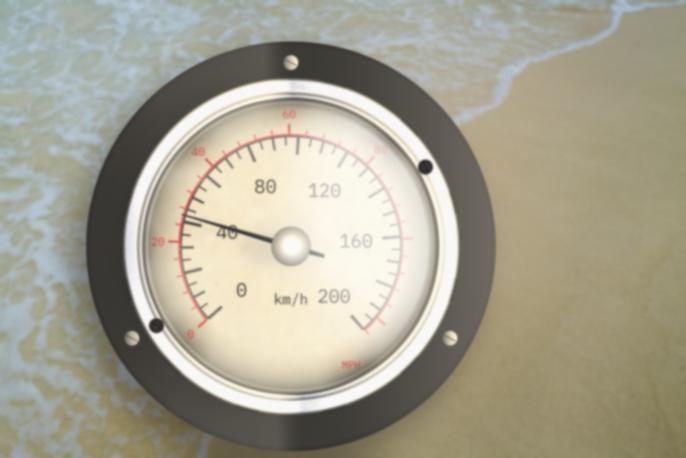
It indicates 42.5 km/h
